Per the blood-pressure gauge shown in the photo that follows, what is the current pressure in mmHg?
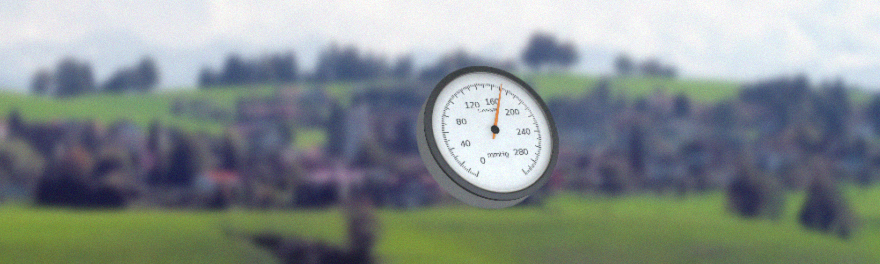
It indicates 170 mmHg
